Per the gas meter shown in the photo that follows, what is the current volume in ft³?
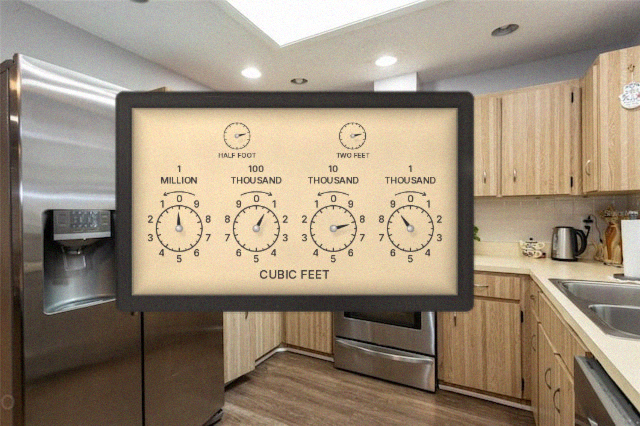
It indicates 7900 ft³
